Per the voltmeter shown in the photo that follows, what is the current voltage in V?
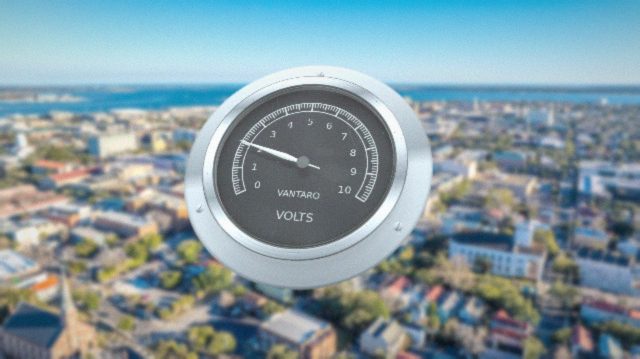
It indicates 2 V
